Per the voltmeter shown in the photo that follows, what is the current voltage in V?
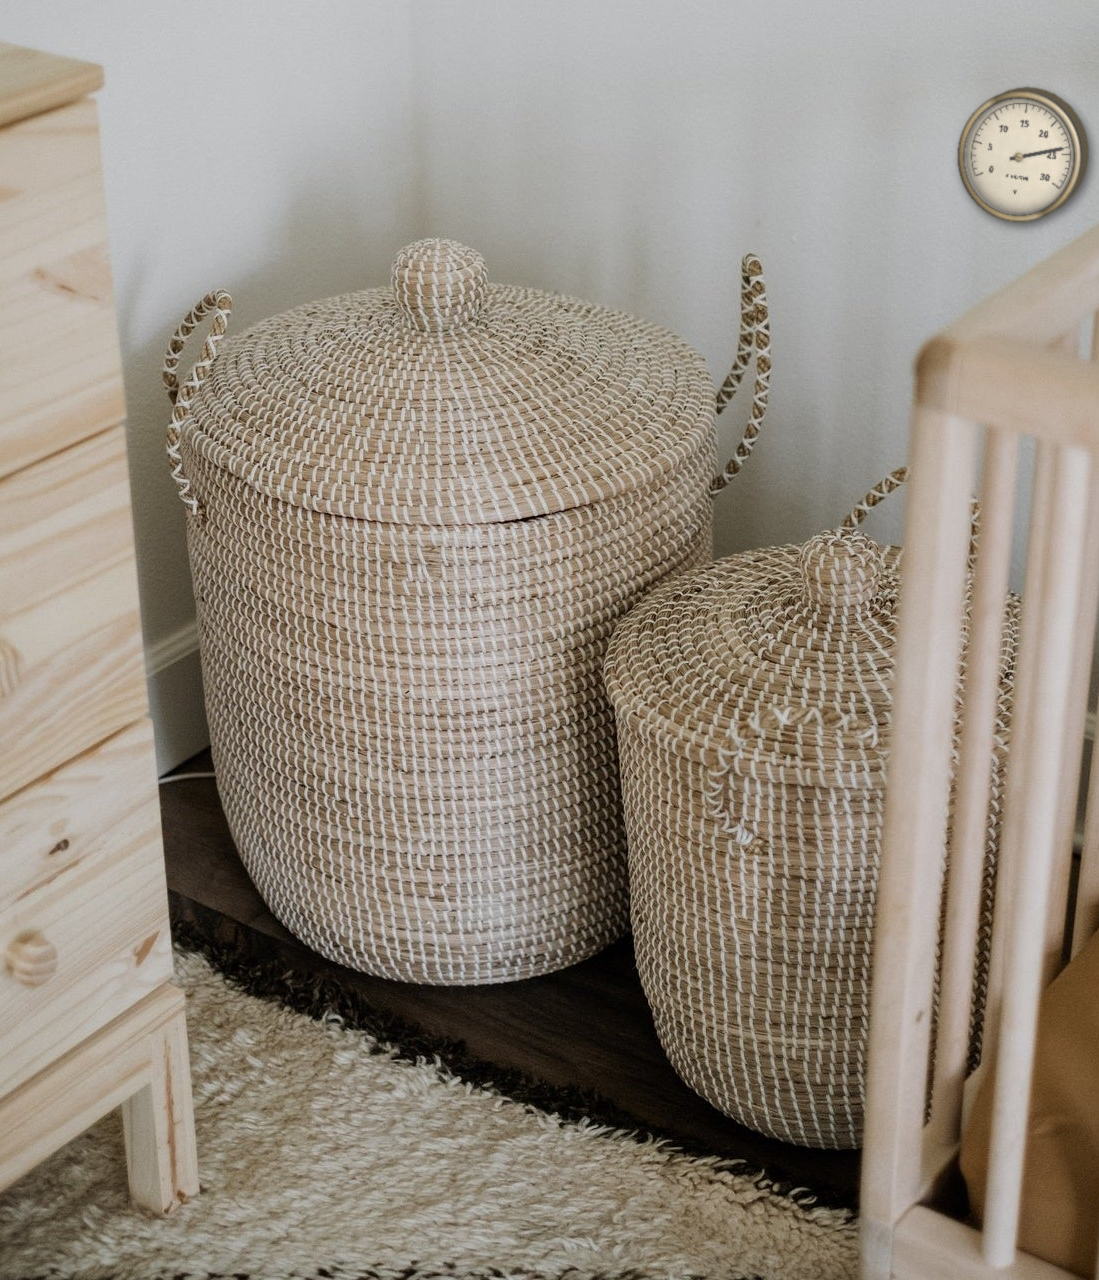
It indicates 24 V
